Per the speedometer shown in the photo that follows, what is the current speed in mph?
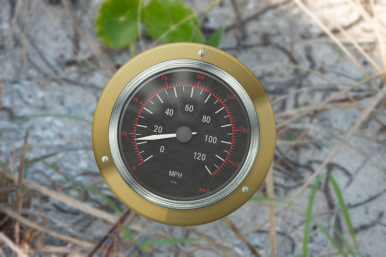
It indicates 12.5 mph
